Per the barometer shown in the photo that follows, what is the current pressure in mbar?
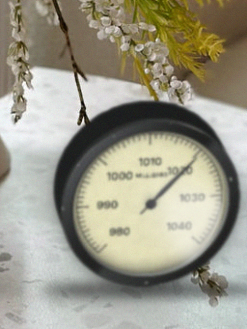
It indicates 1020 mbar
